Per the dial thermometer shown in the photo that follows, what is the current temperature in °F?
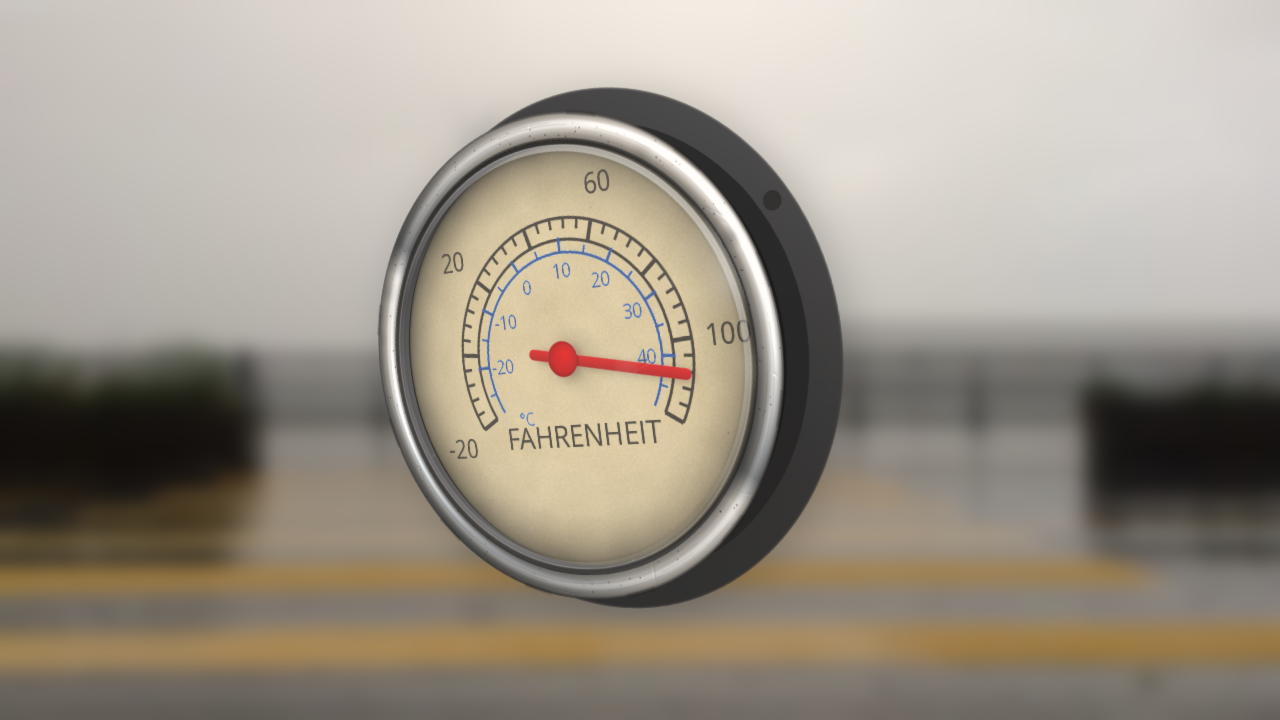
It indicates 108 °F
